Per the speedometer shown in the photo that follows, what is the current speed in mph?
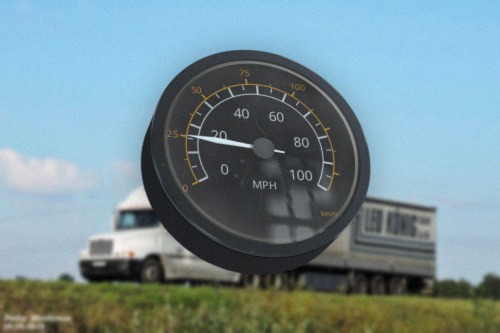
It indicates 15 mph
